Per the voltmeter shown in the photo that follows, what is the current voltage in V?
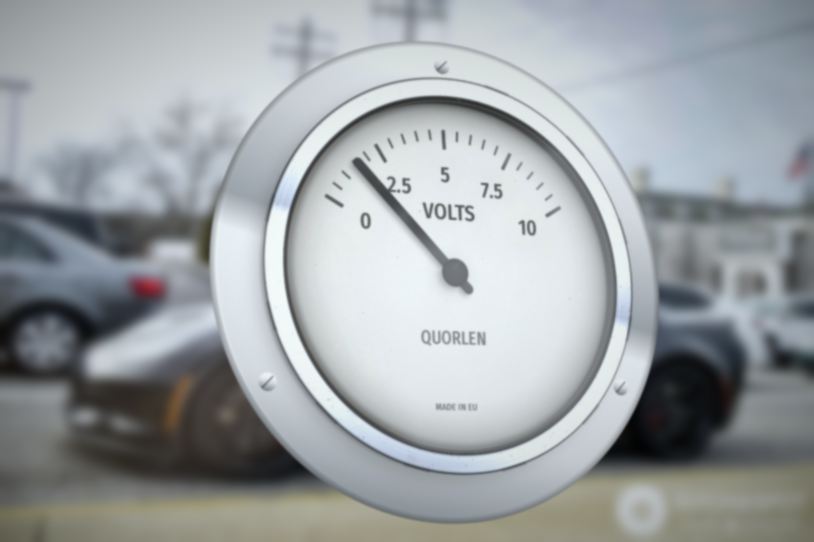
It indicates 1.5 V
